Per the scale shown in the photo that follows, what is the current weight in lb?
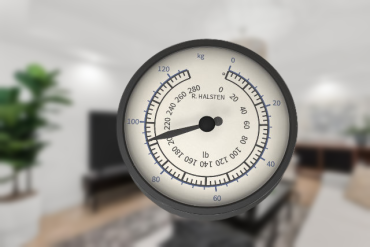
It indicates 204 lb
